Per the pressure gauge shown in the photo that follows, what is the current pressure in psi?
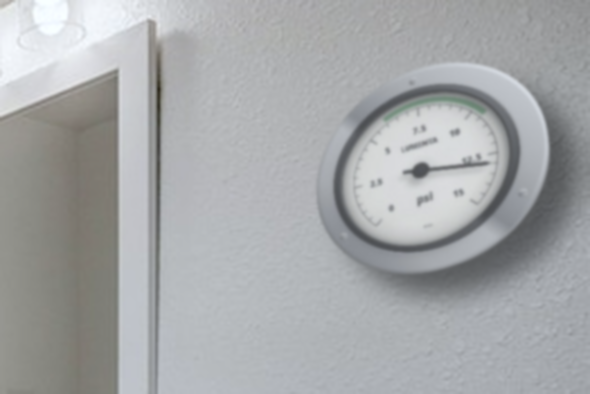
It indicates 13 psi
